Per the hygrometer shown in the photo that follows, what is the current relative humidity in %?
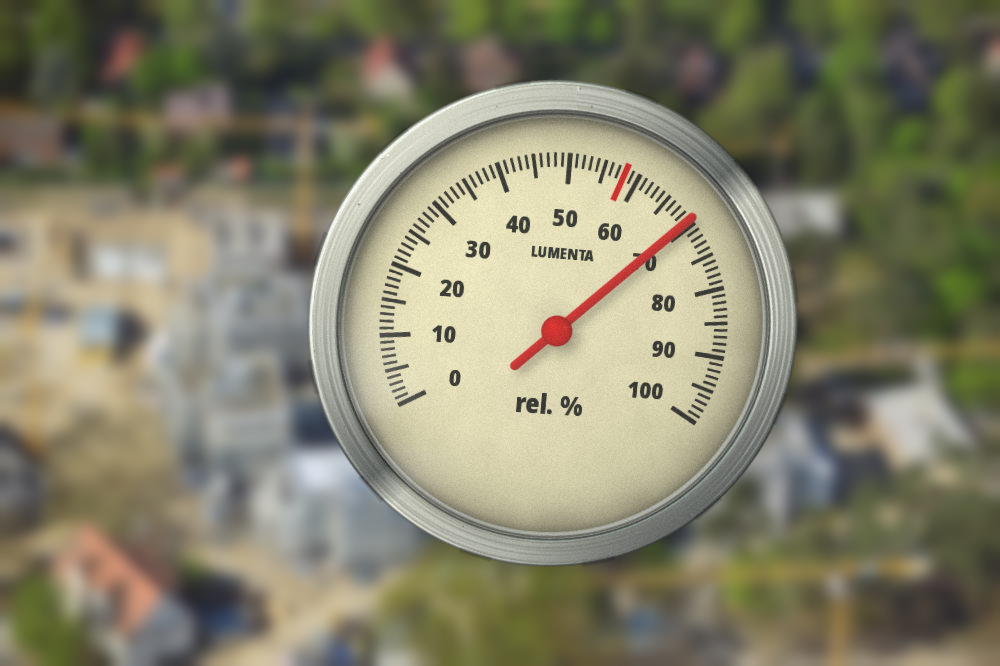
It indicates 69 %
